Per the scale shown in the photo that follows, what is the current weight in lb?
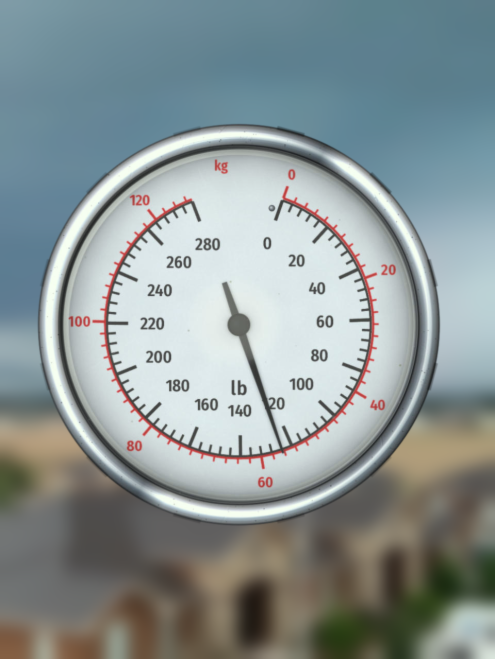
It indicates 124 lb
